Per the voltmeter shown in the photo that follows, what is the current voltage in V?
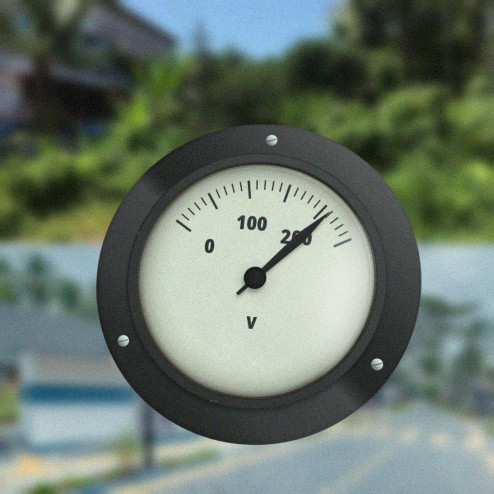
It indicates 210 V
